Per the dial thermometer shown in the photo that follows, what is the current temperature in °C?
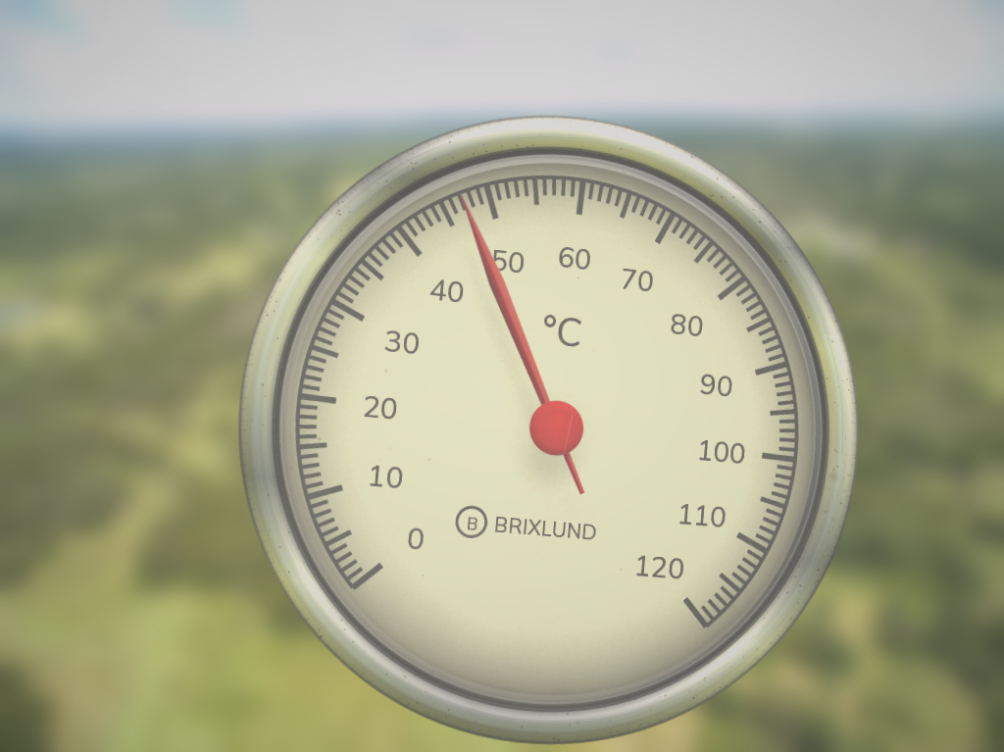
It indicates 47 °C
